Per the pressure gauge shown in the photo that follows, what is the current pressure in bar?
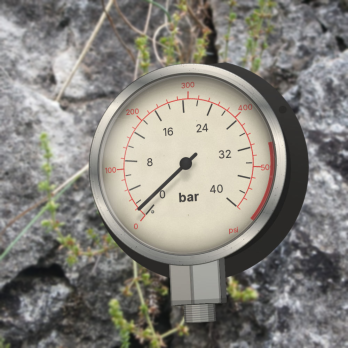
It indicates 1 bar
